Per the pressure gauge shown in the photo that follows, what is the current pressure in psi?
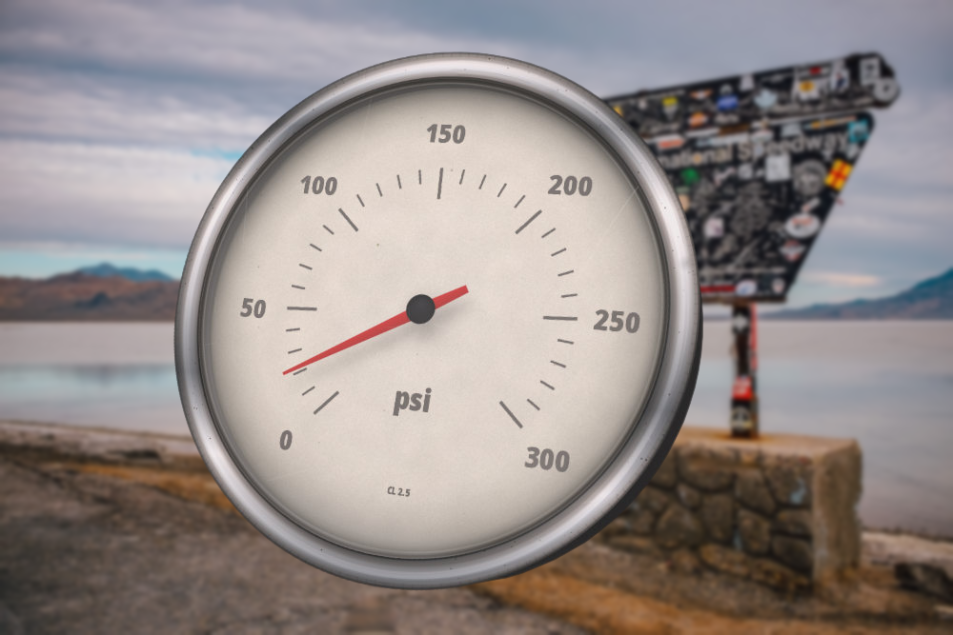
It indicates 20 psi
